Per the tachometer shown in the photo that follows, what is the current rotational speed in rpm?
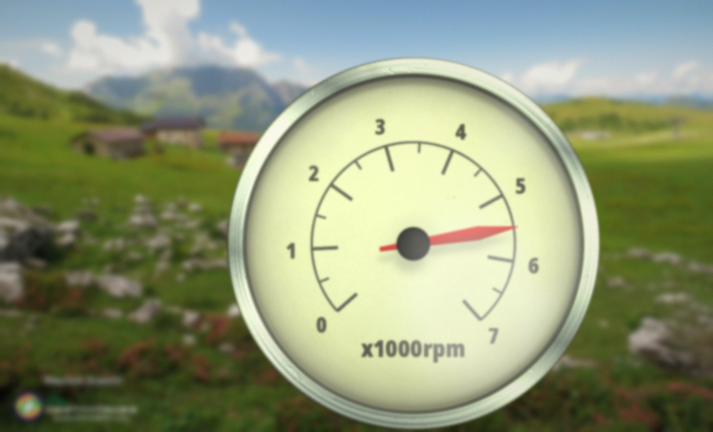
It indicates 5500 rpm
